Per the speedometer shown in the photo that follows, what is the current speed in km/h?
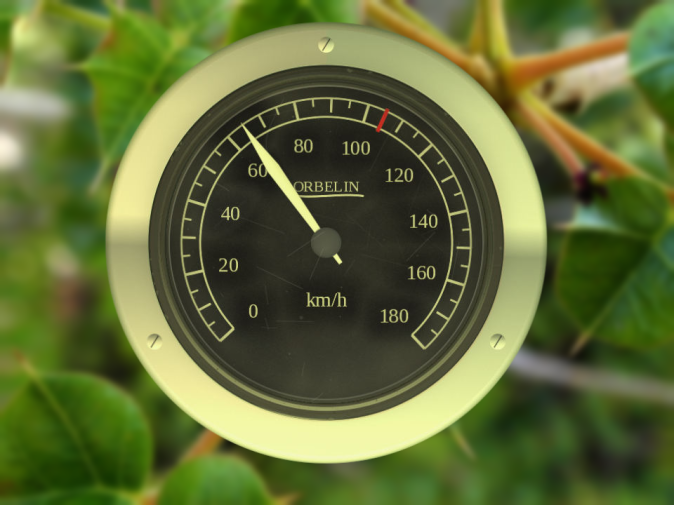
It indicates 65 km/h
